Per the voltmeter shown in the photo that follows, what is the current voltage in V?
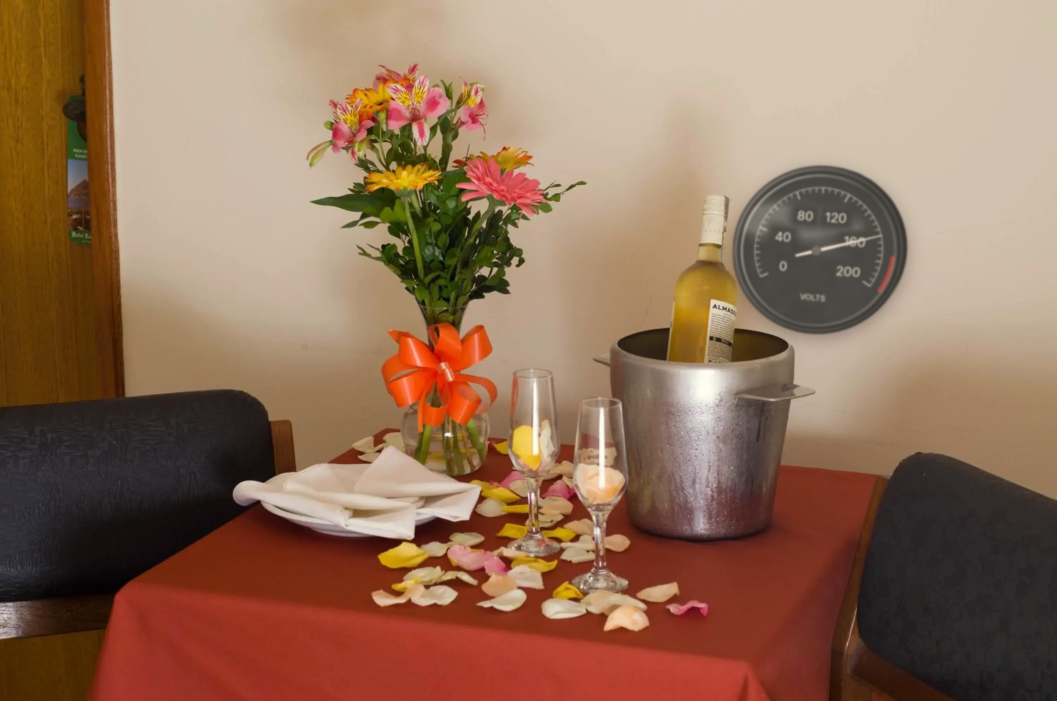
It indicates 160 V
